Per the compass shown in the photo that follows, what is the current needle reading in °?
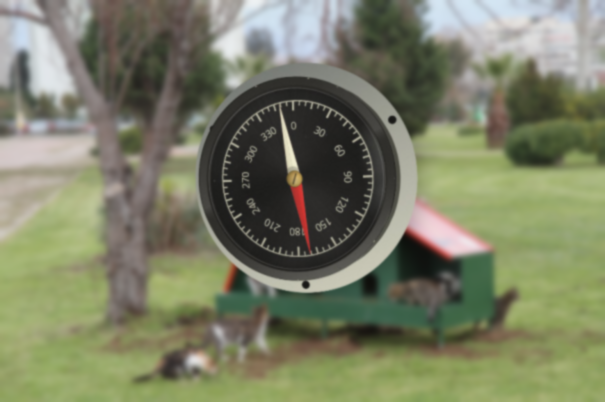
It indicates 170 °
